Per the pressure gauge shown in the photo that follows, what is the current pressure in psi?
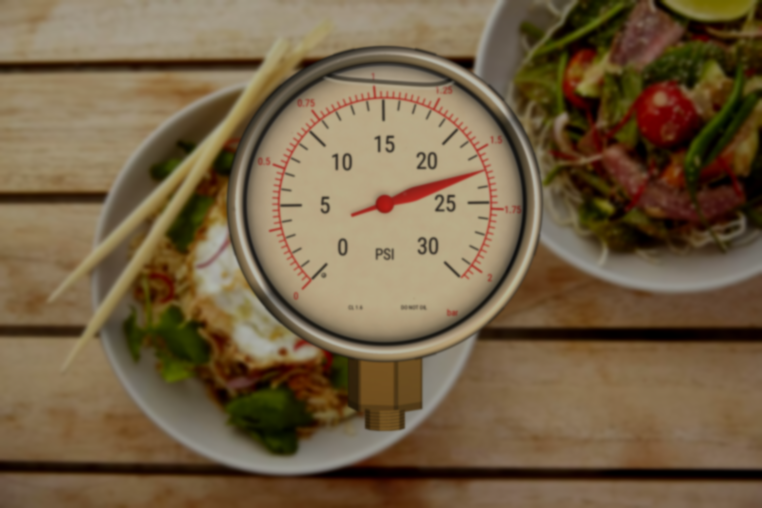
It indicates 23 psi
